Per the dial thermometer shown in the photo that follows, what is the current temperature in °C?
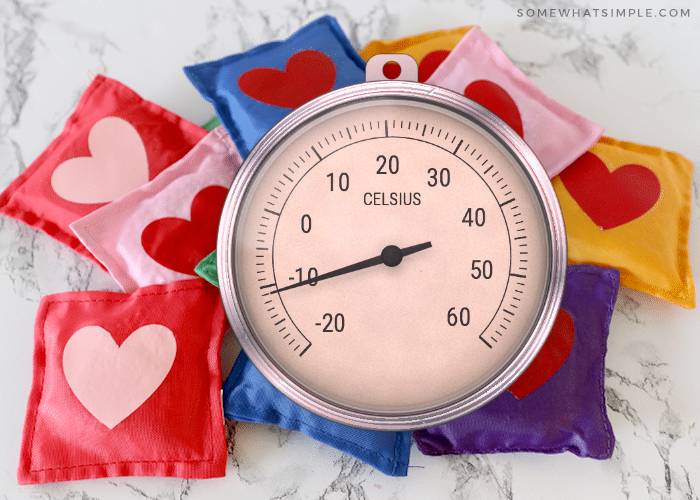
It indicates -11 °C
